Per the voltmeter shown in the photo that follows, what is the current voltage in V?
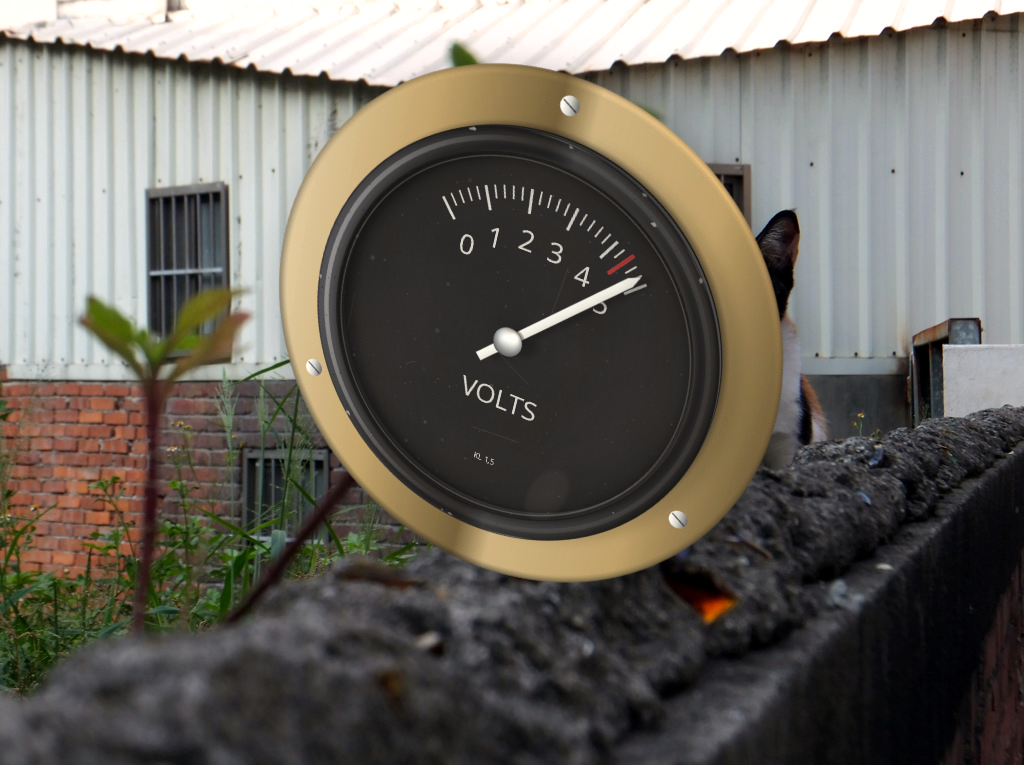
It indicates 4.8 V
